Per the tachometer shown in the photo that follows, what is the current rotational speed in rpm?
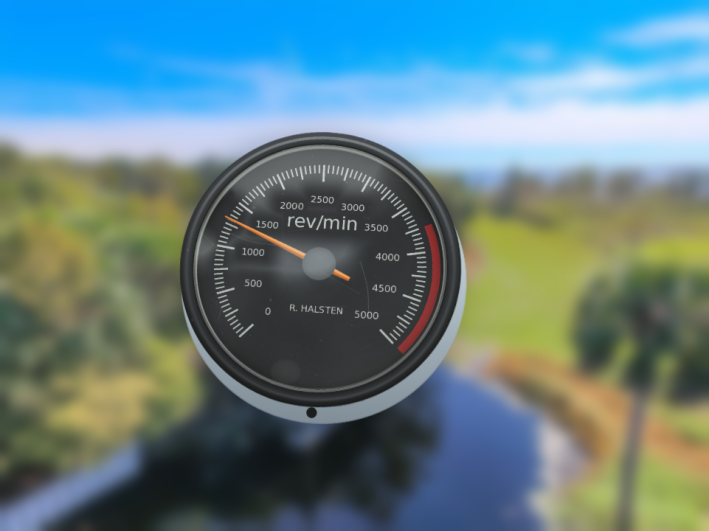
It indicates 1300 rpm
